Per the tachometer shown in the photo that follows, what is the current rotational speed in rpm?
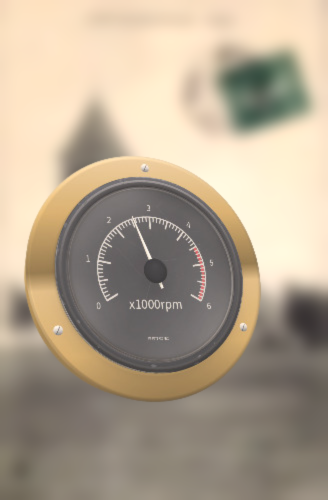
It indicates 2500 rpm
